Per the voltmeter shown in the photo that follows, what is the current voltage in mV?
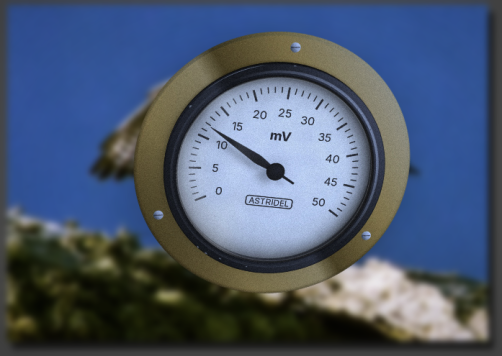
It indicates 12 mV
